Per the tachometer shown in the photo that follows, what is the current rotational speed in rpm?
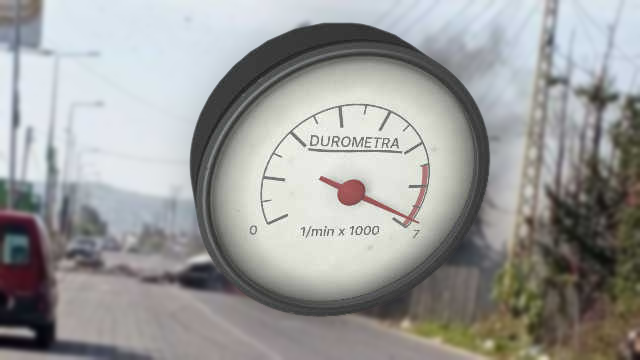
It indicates 6750 rpm
